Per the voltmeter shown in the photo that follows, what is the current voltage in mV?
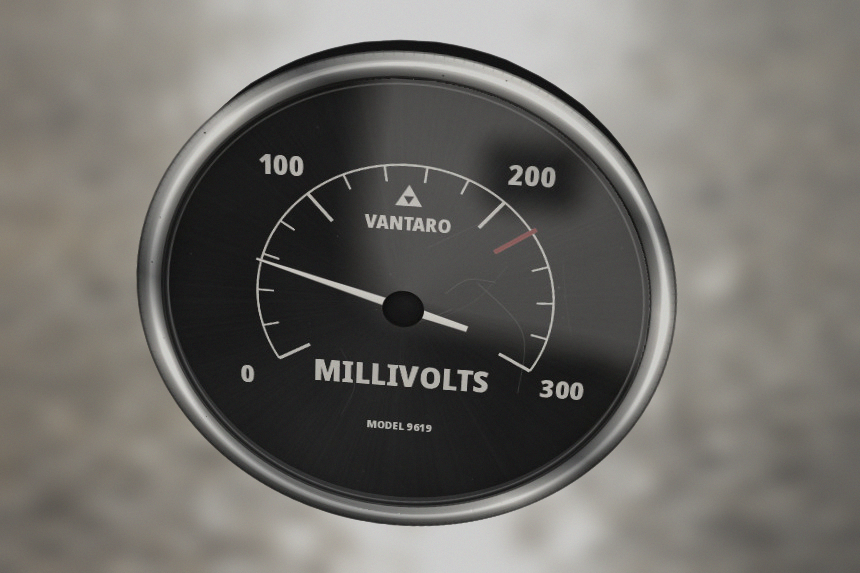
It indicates 60 mV
